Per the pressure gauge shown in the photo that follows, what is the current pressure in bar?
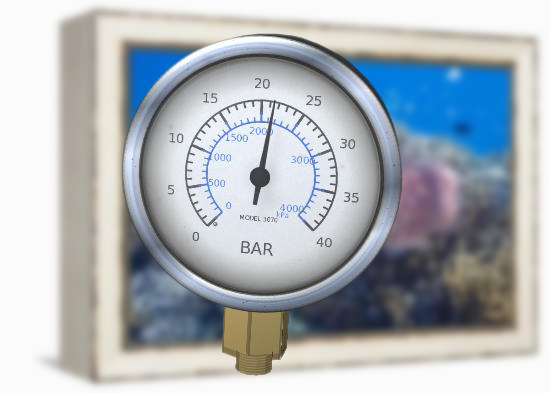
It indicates 21.5 bar
